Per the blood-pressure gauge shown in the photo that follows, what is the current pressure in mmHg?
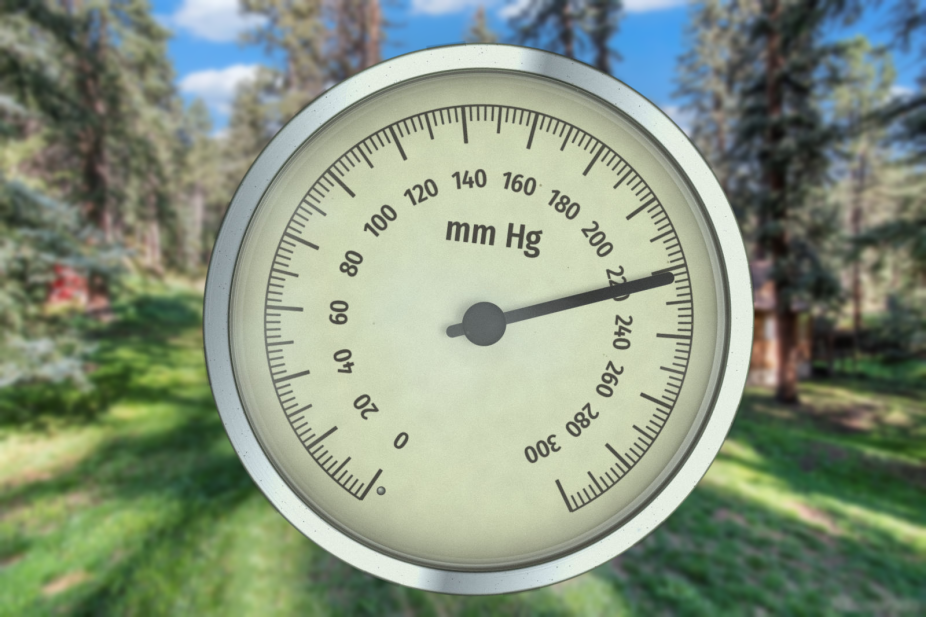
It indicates 222 mmHg
